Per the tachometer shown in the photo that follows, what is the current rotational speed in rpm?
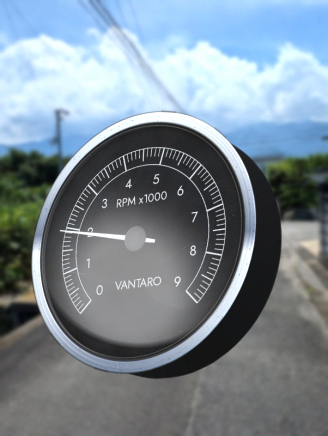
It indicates 1900 rpm
